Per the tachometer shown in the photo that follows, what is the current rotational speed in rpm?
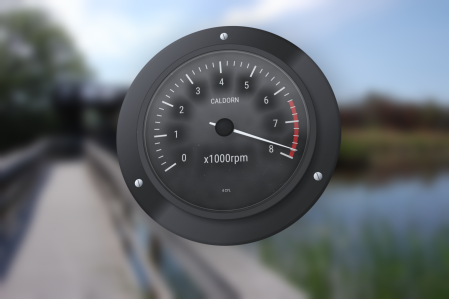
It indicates 7800 rpm
